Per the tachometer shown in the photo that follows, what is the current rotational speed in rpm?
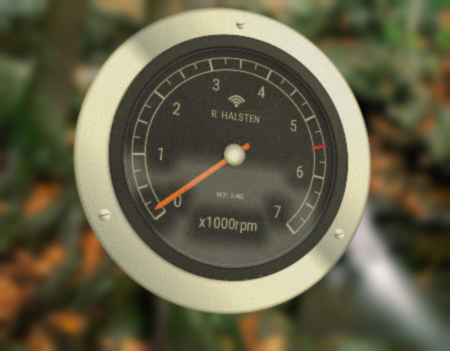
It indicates 125 rpm
